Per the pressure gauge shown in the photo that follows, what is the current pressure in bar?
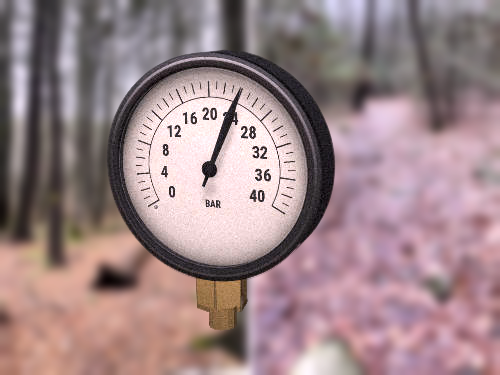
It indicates 24 bar
